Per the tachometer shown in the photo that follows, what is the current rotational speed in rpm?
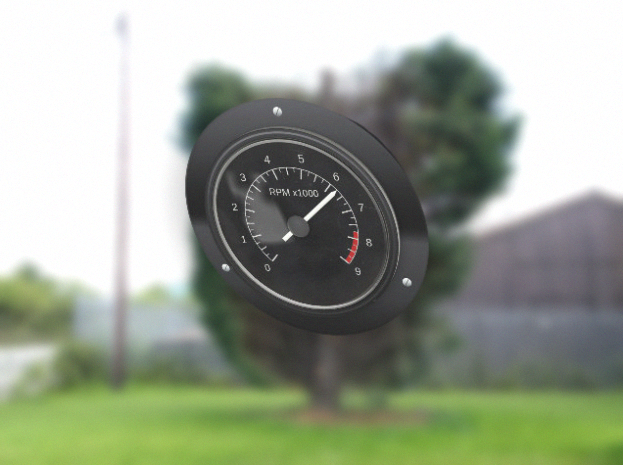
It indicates 6250 rpm
